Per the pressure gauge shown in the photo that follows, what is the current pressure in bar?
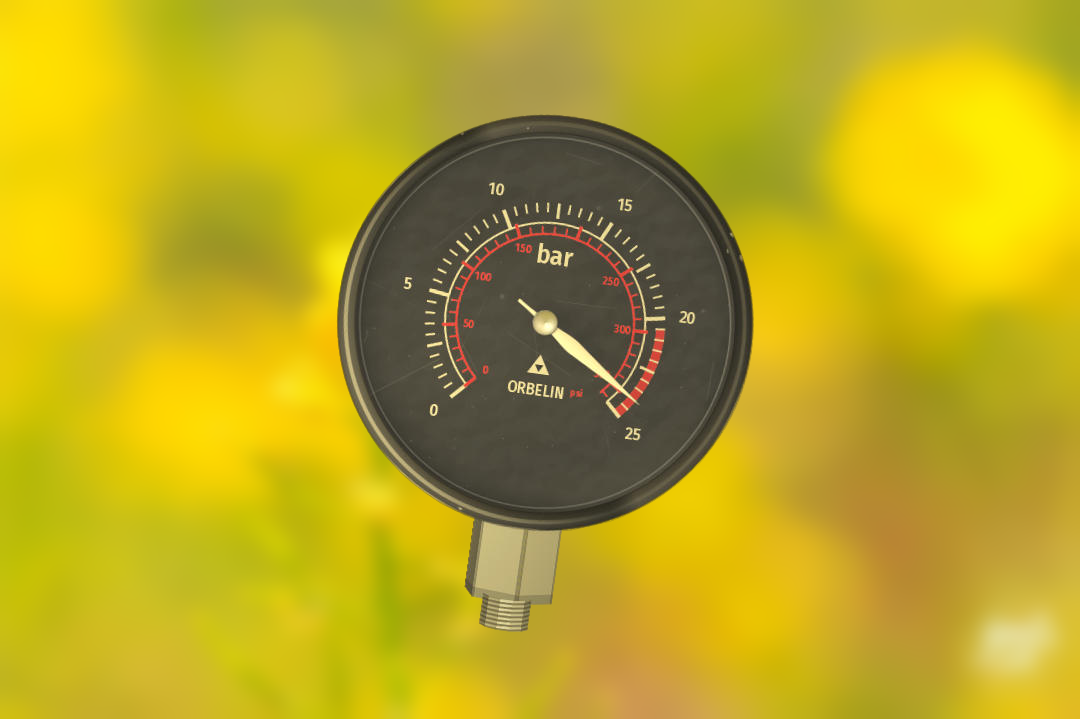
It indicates 24 bar
